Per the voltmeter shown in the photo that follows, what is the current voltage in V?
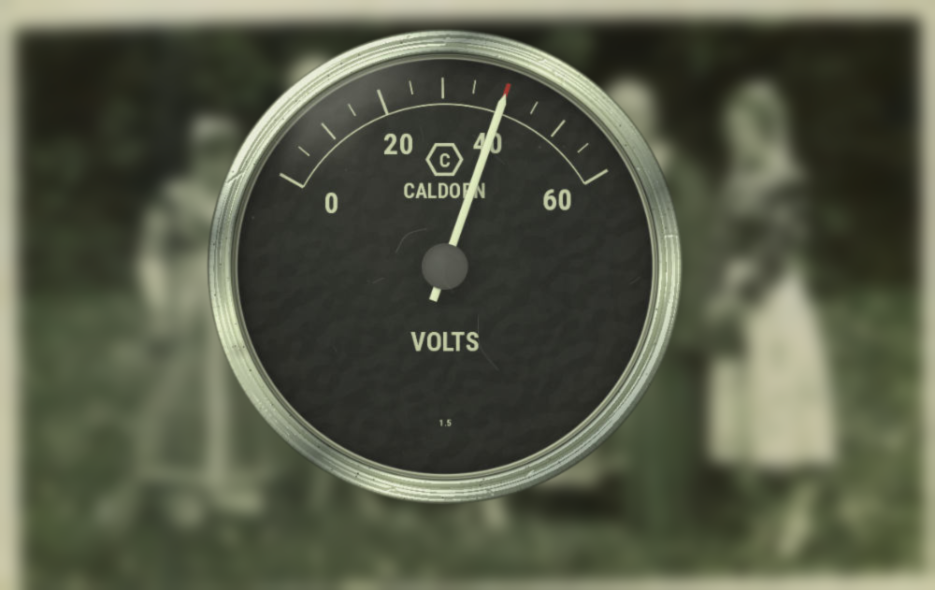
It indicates 40 V
